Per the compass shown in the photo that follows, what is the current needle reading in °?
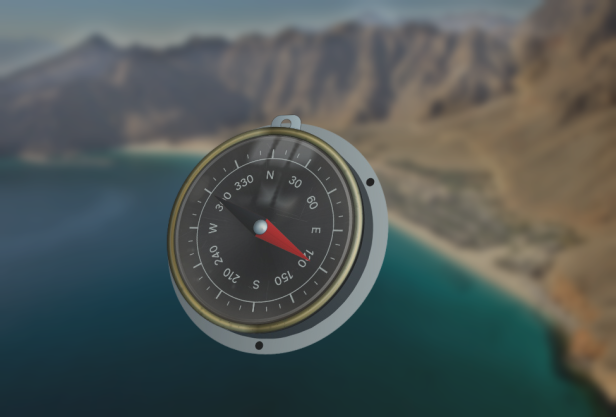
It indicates 120 °
